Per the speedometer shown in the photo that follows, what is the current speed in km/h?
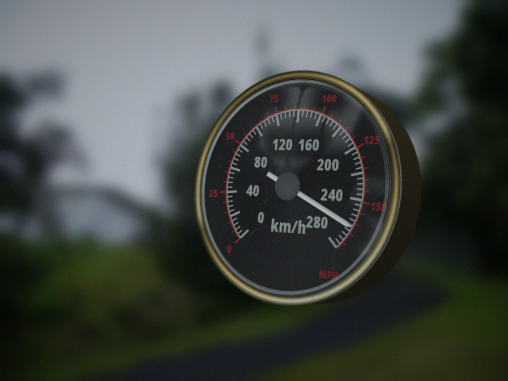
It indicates 260 km/h
